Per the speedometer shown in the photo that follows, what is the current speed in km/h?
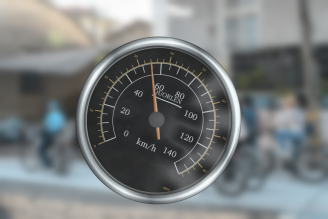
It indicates 55 km/h
